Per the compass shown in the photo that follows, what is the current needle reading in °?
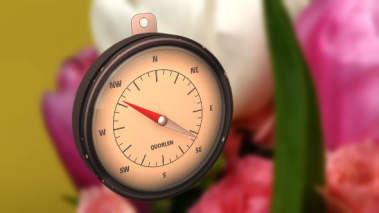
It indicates 305 °
